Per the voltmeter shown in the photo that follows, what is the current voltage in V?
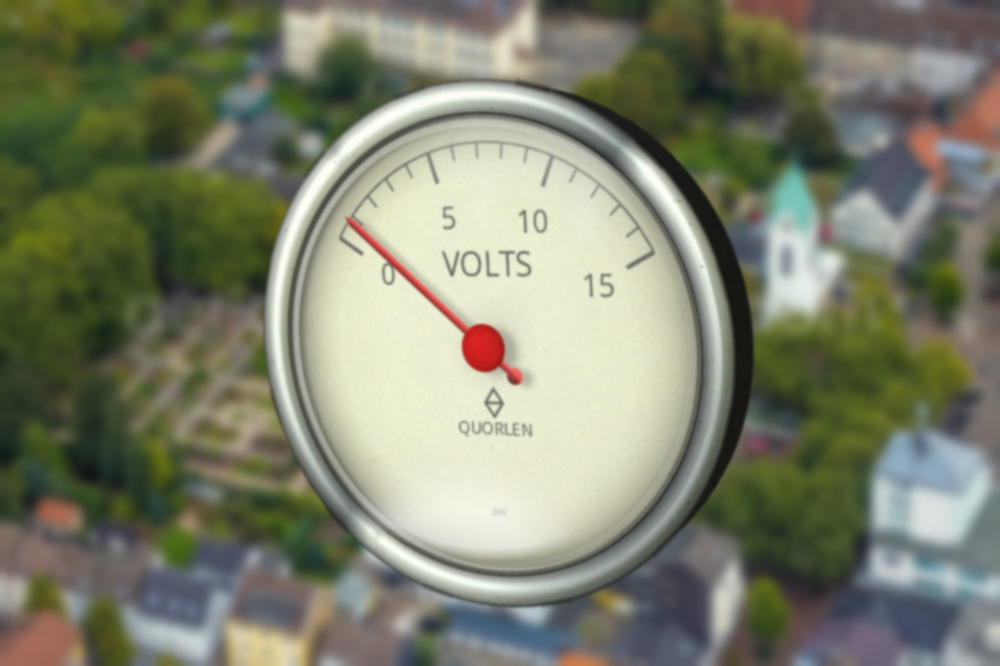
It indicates 1 V
